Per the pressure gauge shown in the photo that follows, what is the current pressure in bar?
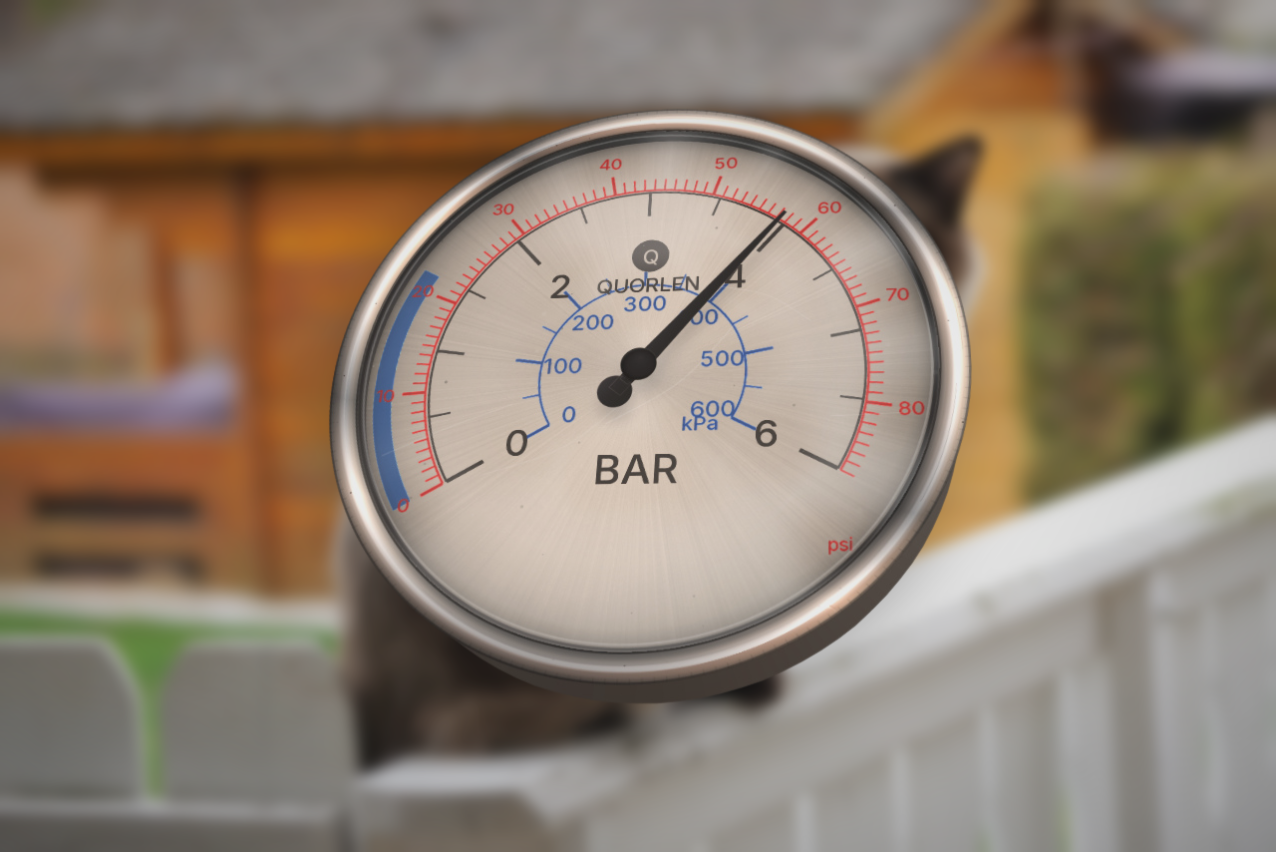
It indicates 4 bar
